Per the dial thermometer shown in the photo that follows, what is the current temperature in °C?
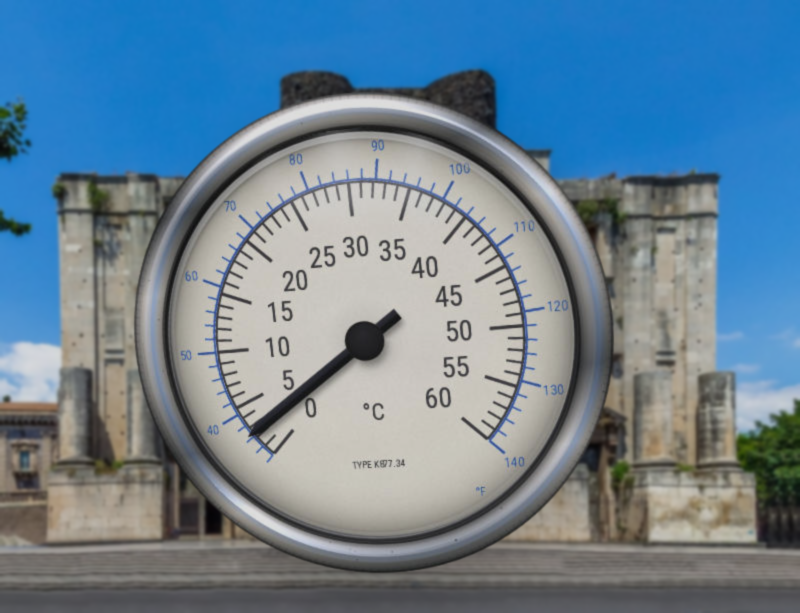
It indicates 2.5 °C
